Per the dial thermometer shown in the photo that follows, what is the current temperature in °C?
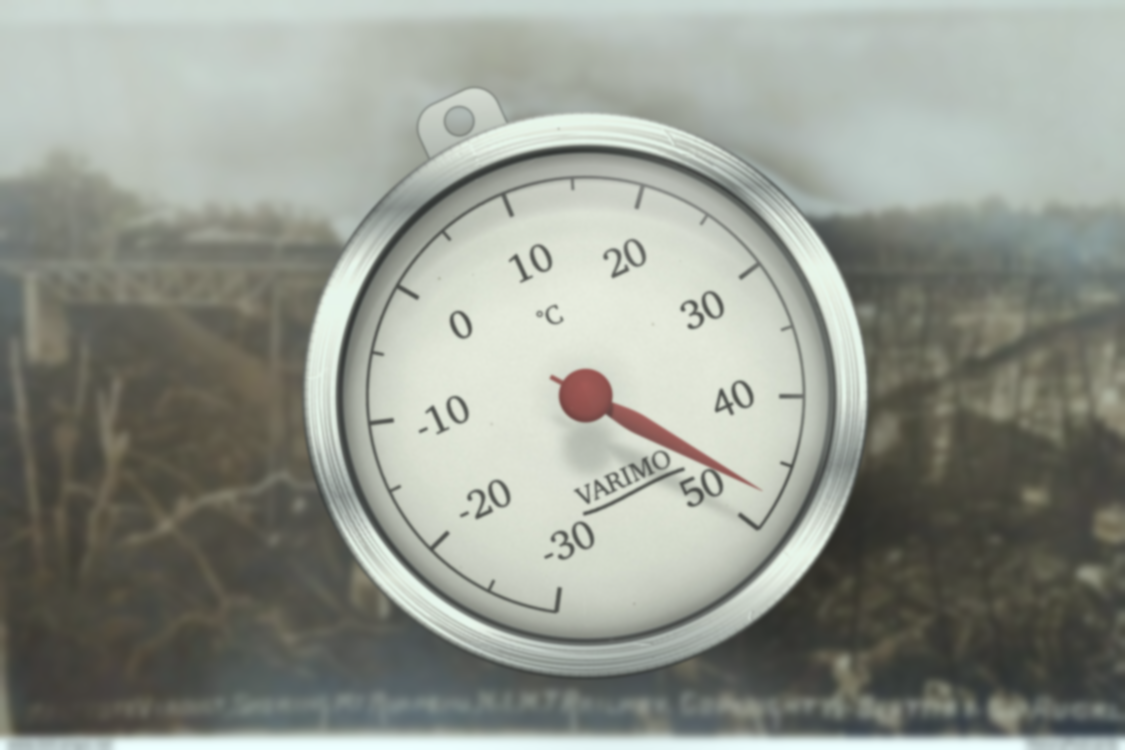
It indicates 47.5 °C
